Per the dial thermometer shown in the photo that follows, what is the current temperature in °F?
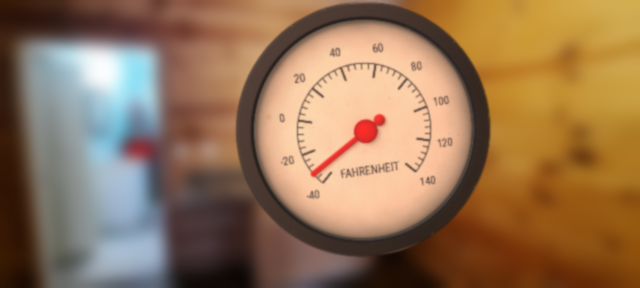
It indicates -32 °F
